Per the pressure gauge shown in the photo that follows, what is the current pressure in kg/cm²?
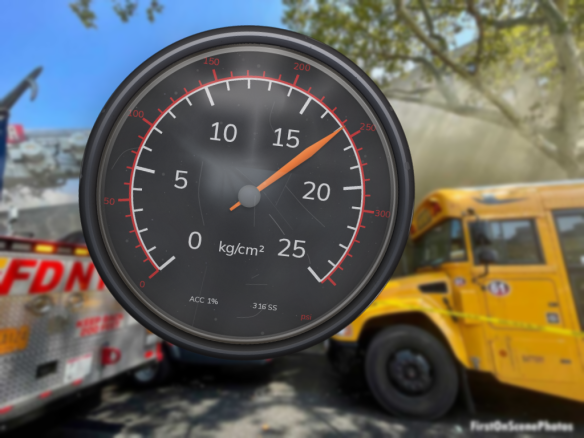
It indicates 17 kg/cm²
